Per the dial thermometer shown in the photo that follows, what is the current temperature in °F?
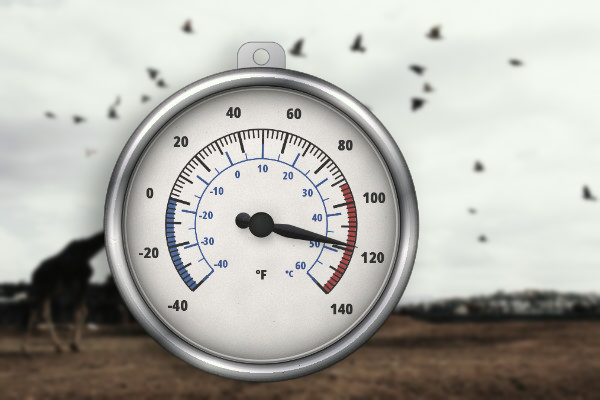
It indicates 118 °F
